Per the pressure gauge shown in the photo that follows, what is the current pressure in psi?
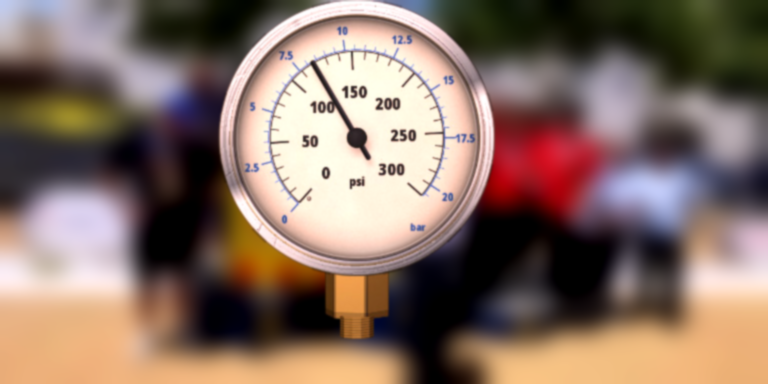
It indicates 120 psi
